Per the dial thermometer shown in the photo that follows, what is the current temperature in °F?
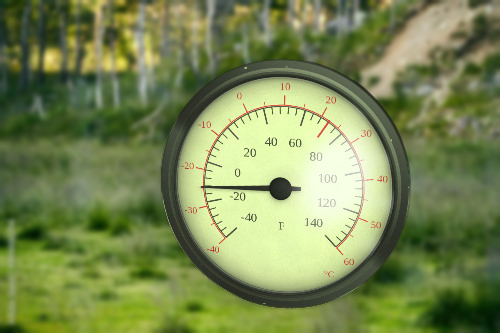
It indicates -12 °F
